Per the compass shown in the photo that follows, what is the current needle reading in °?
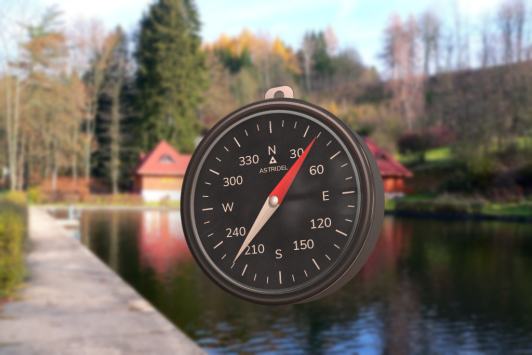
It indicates 40 °
